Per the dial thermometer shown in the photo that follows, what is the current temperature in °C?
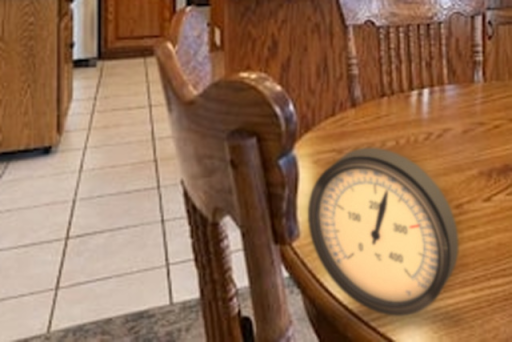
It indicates 225 °C
